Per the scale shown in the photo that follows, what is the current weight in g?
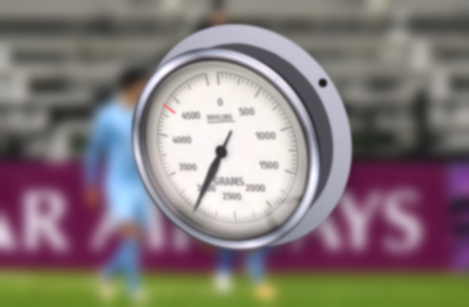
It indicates 3000 g
